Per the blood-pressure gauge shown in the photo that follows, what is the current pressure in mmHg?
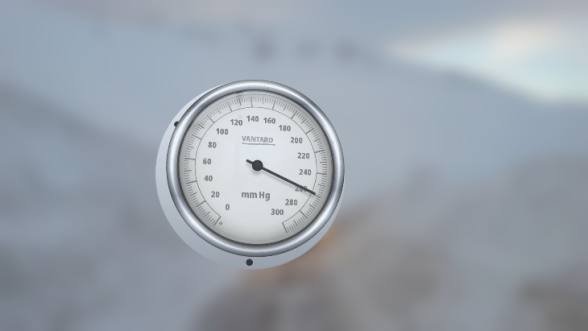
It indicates 260 mmHg
